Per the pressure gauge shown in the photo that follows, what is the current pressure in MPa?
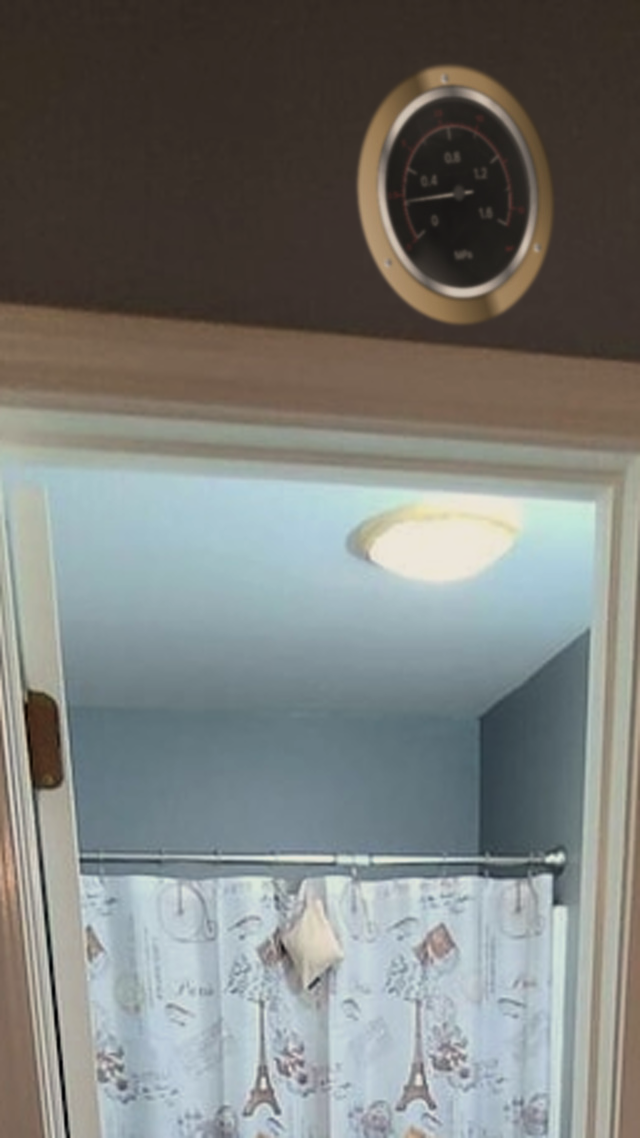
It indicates 0.2 MPa
